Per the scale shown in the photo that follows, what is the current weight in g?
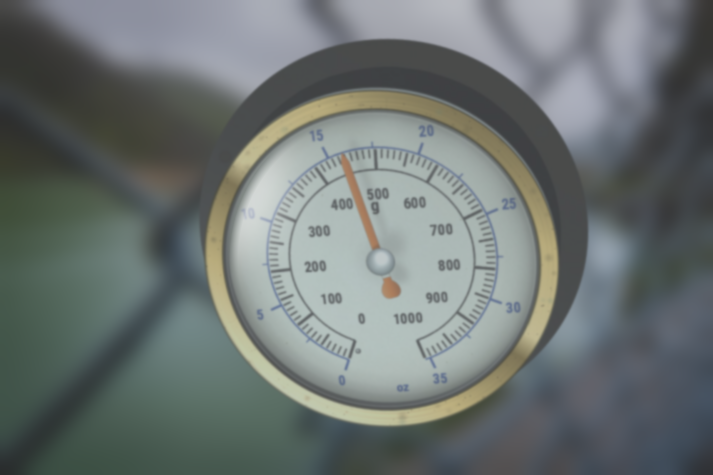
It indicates 450 g
